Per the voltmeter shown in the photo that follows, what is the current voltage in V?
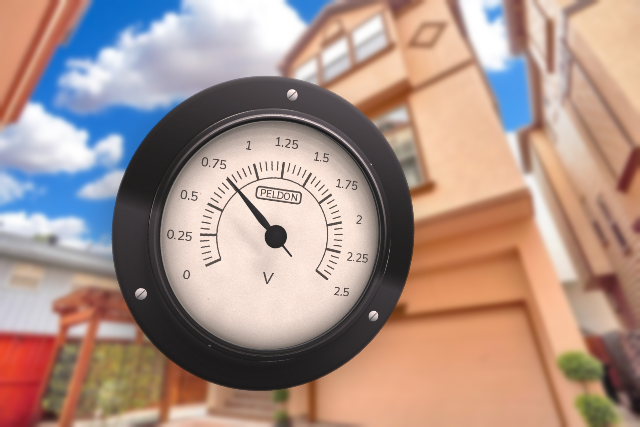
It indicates 0.75 V
